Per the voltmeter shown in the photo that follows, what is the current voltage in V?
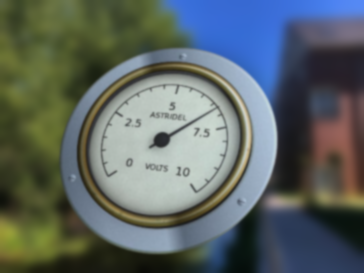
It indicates 6.75 V
